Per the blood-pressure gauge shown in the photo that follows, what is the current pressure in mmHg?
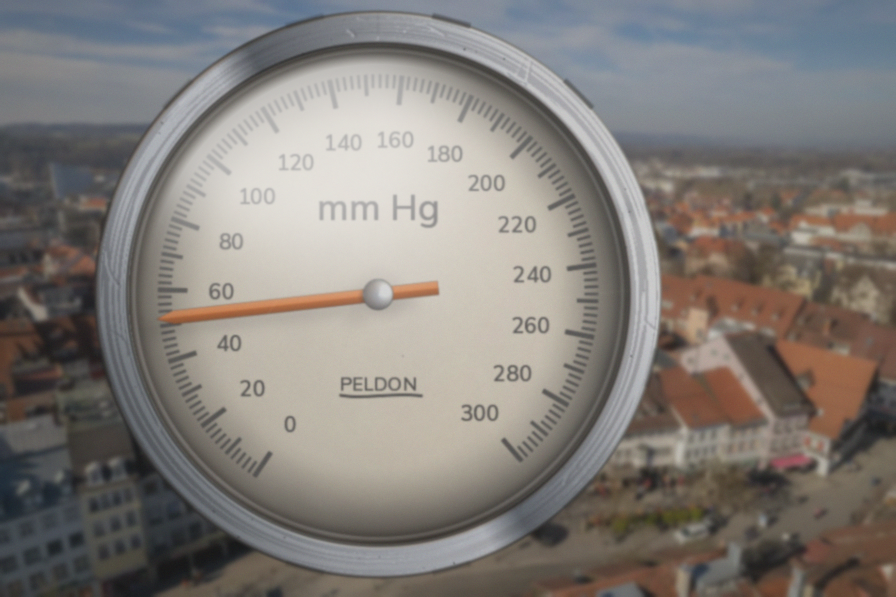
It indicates 52 mmHg
